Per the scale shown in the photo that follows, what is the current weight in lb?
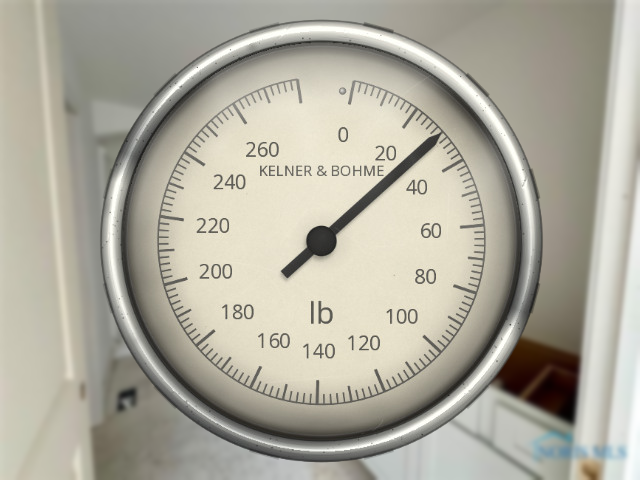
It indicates 30 lb
